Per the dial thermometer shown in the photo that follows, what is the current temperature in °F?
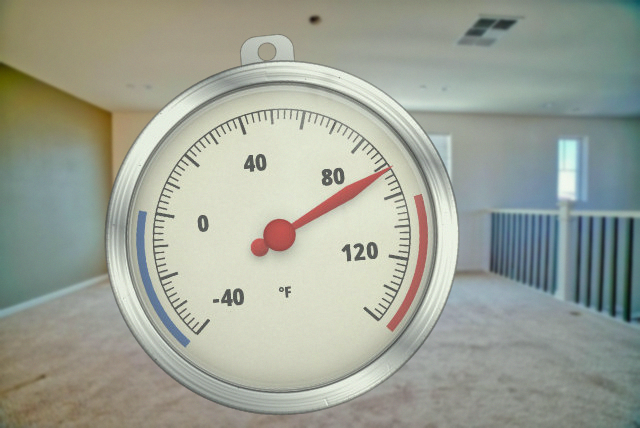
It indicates 92 °F
